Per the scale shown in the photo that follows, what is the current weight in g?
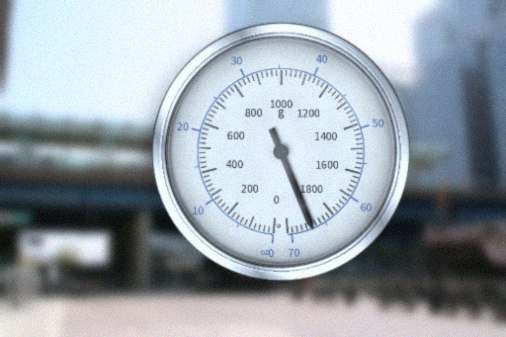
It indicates 1900 g
